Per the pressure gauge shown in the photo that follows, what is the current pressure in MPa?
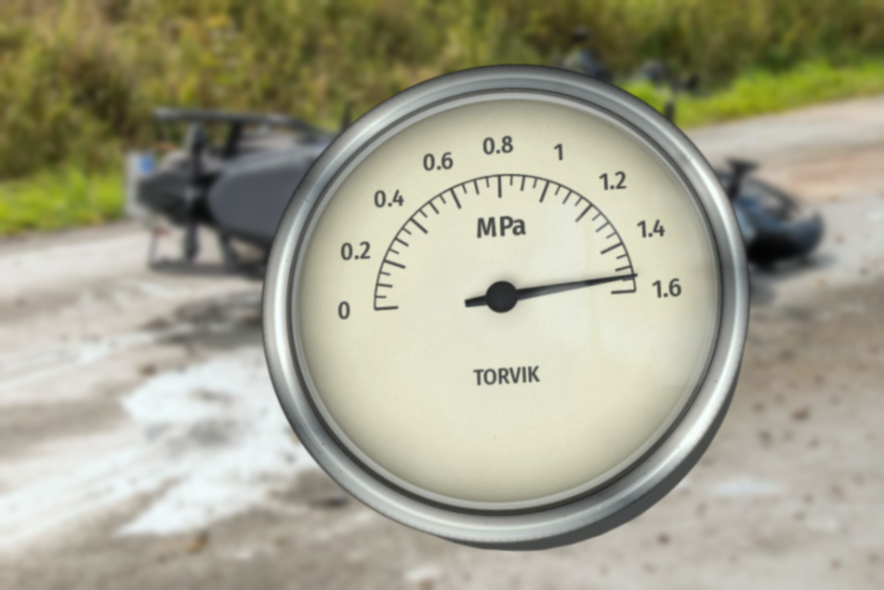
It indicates 1.55 MPa
